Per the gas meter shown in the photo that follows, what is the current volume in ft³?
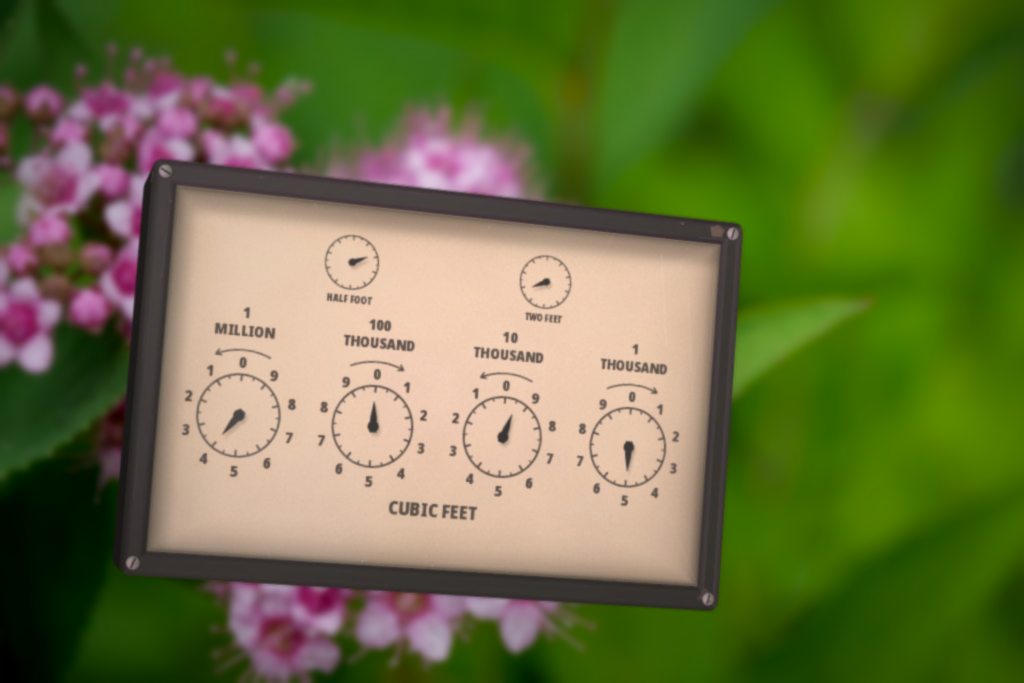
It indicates 399500 ft³
